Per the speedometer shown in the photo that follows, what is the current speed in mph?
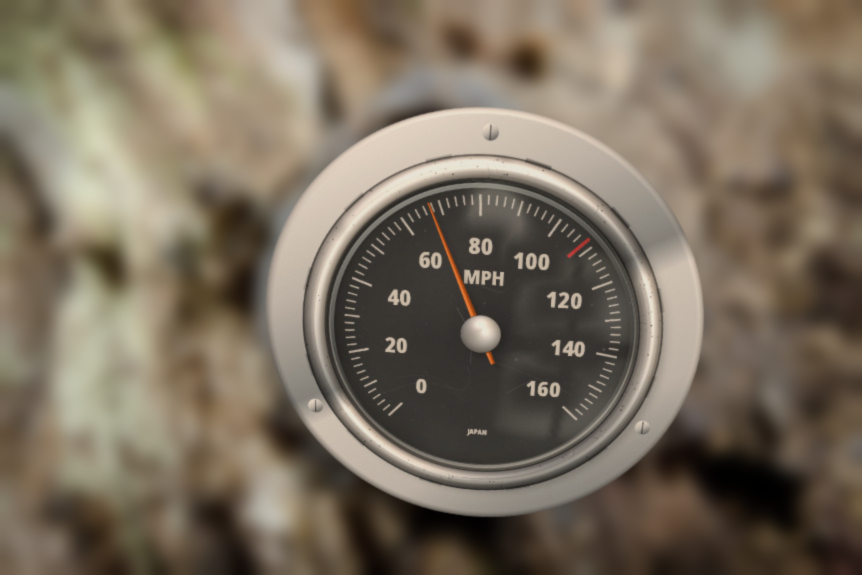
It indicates 68 mph
